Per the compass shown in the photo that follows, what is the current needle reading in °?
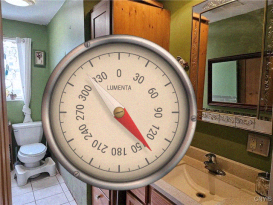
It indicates 140 °
